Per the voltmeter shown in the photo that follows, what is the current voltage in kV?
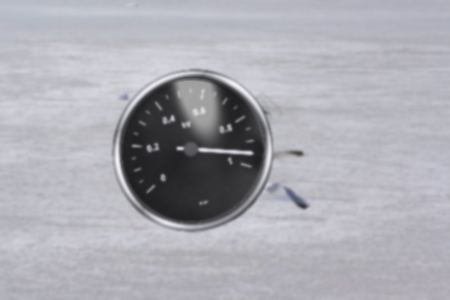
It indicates 0.95 kV
